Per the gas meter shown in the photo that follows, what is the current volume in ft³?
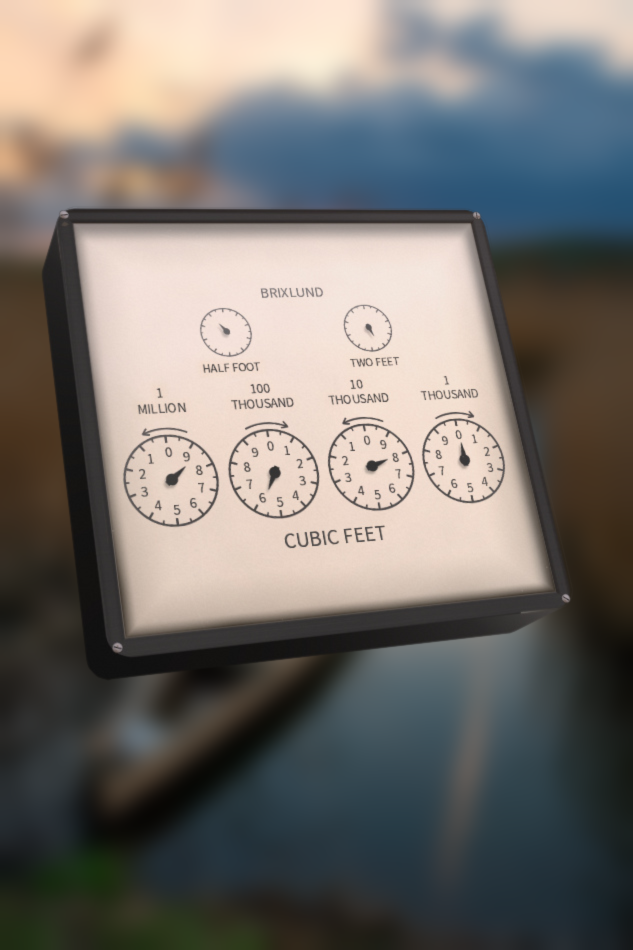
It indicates 858000 ft³
